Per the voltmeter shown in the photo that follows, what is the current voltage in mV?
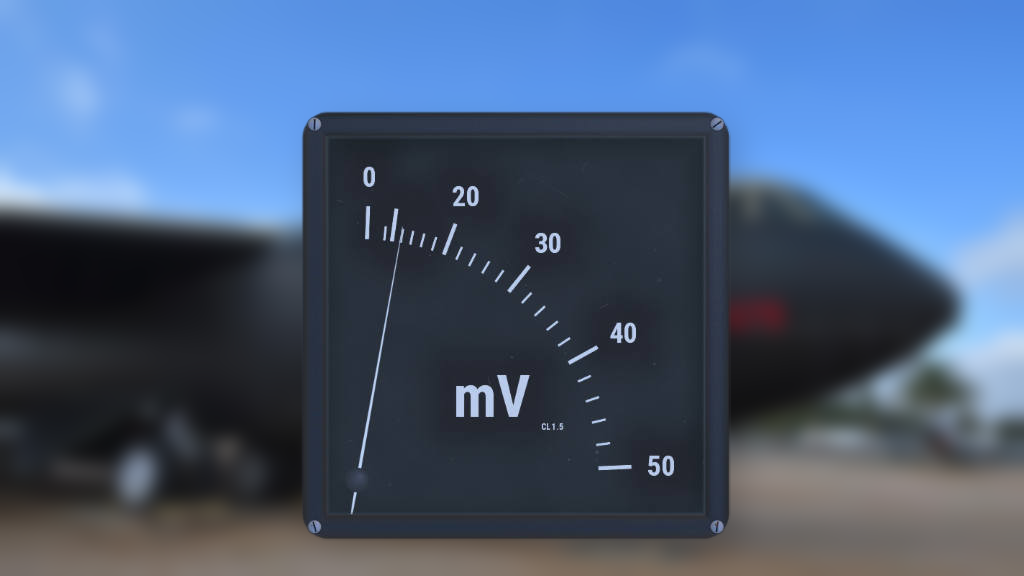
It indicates 12 mV
